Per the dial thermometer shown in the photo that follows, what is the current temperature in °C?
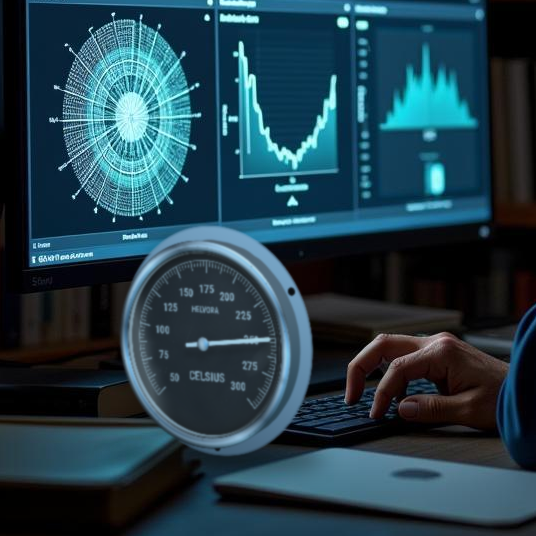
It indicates 250 °C
